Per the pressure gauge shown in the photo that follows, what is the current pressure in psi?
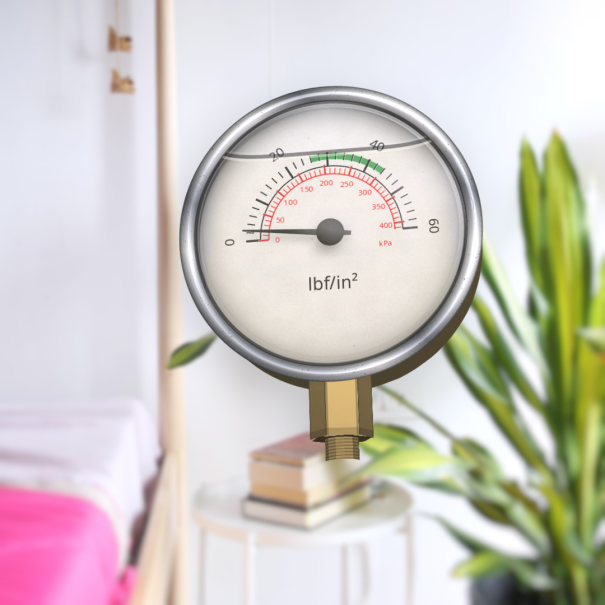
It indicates 2 psi
